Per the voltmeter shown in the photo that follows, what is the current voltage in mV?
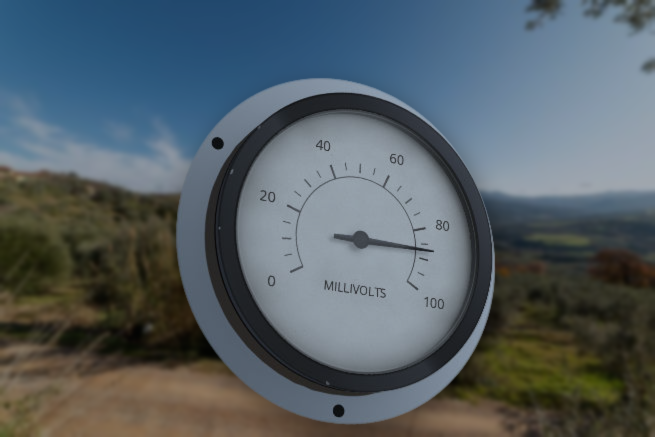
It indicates 87.5 mV
